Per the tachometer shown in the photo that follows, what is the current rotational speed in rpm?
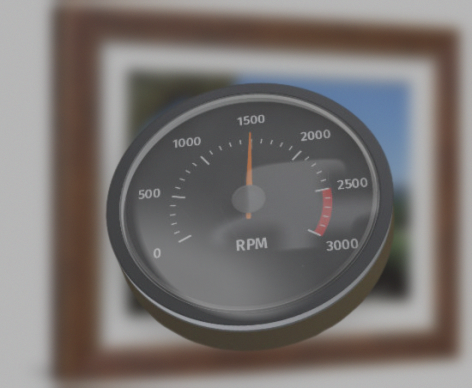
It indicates 1500 rpm
